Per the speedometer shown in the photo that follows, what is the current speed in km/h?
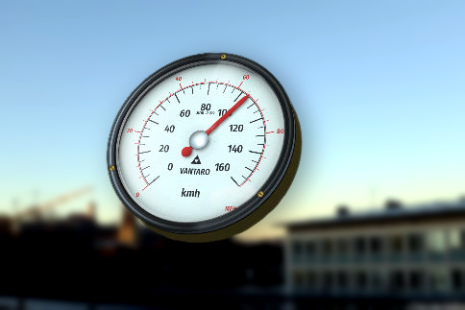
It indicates 105 km/h
